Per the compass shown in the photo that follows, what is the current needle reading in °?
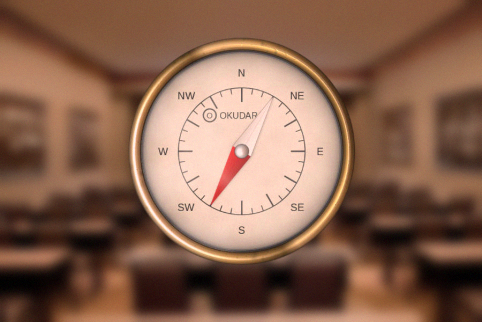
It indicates 210 °
